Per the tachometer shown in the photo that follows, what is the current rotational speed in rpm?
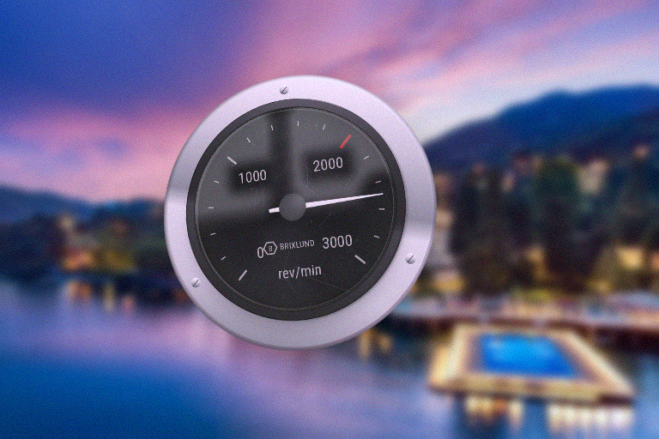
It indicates 2500 rpm
